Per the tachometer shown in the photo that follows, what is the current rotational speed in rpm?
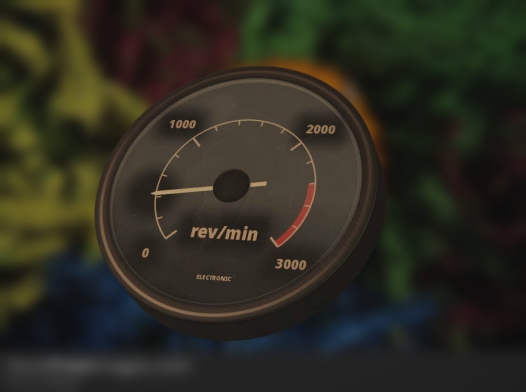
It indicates 400 rpm
